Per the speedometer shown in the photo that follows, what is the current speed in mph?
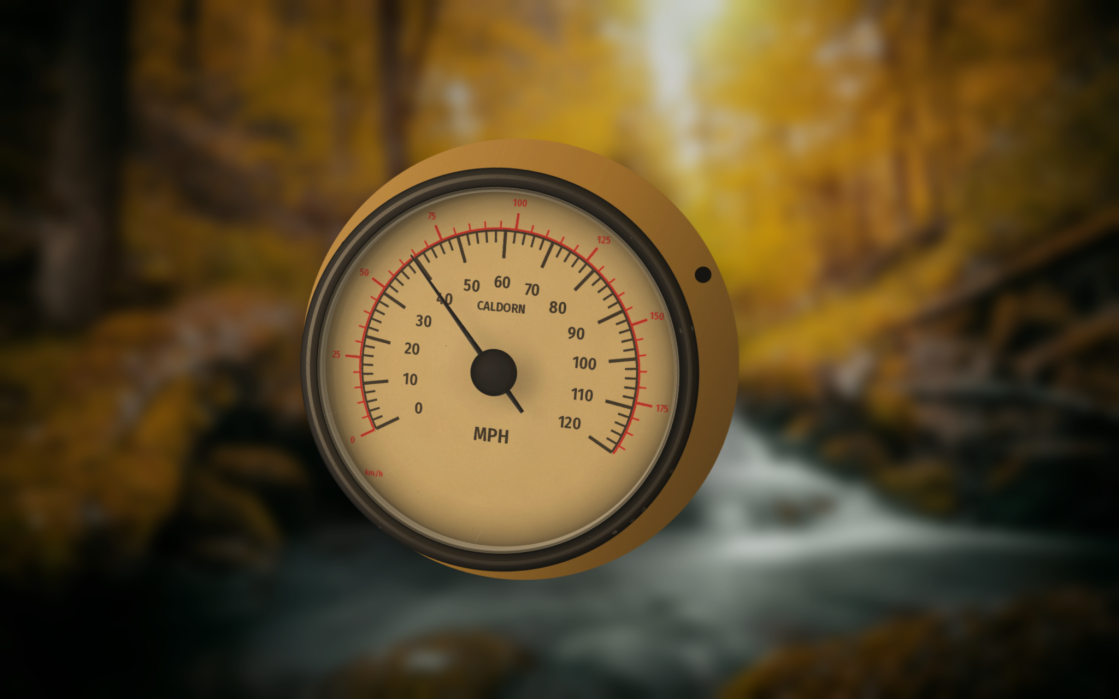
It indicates 40 mph
